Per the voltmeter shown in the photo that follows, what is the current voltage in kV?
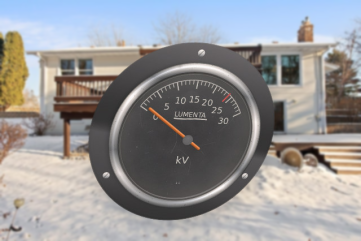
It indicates 1 kV
